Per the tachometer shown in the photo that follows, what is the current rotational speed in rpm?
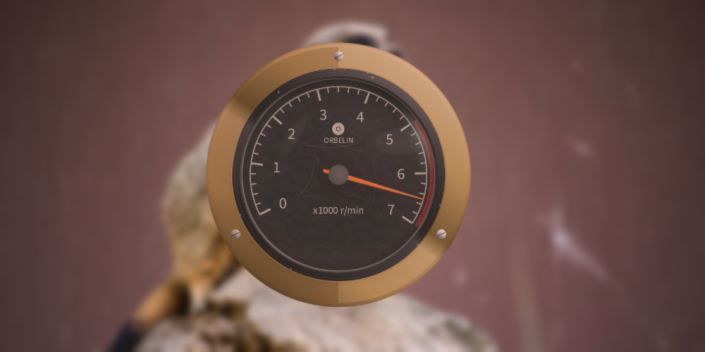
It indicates 6500 rpm
